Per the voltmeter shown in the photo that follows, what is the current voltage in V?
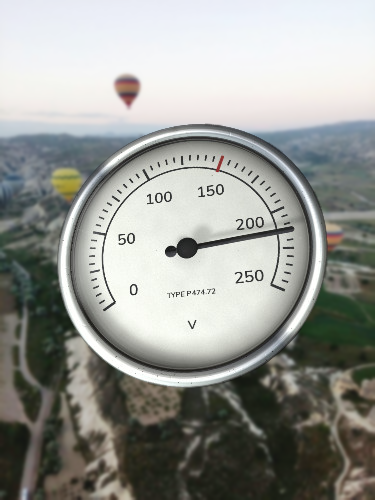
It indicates 215 V
